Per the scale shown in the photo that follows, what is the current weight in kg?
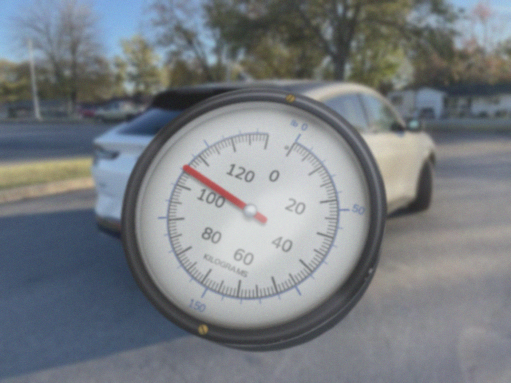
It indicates 105 kg
